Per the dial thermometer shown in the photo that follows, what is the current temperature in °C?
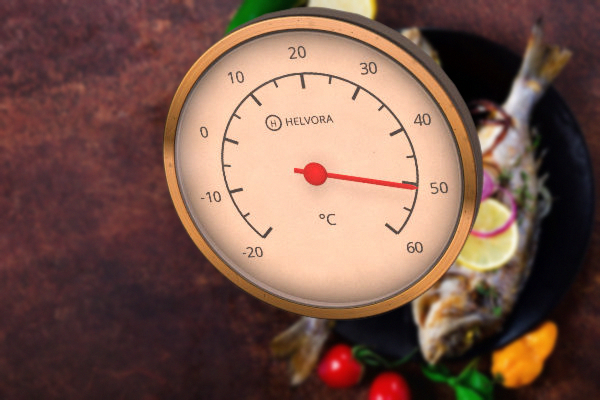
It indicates 50 °C
